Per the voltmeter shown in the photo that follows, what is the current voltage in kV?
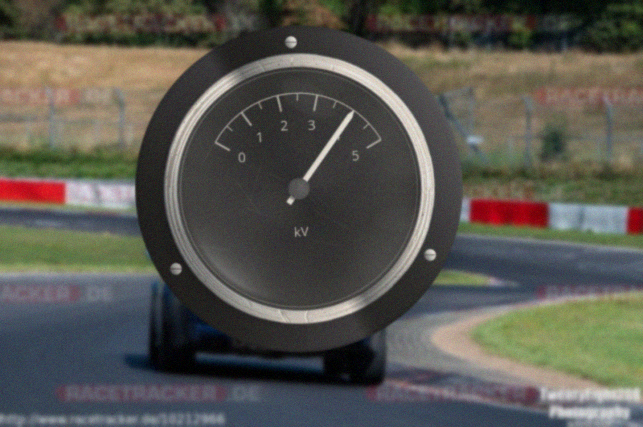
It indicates 4 kV
